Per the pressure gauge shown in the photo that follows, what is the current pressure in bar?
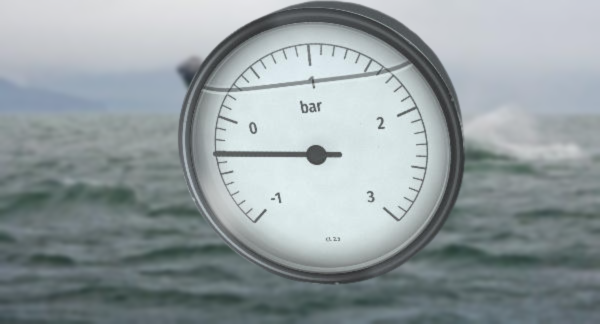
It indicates -0.3 bar
